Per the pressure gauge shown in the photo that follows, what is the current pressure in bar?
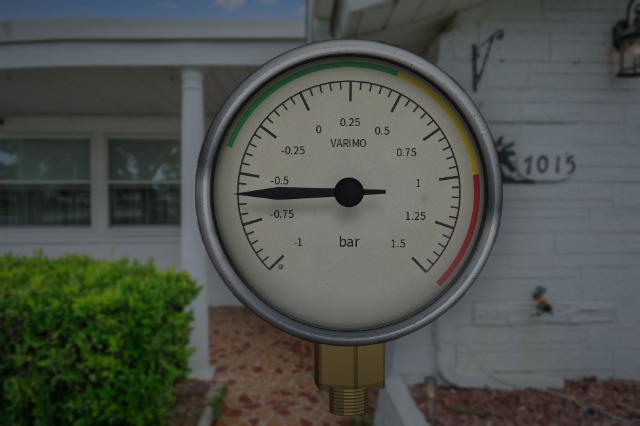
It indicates -0.6 bar
